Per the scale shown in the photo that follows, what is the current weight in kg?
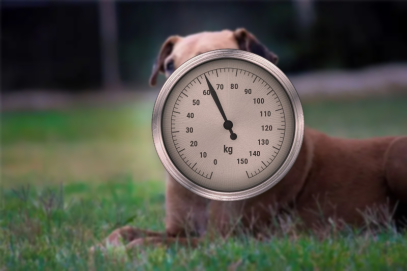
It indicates 64 kg
